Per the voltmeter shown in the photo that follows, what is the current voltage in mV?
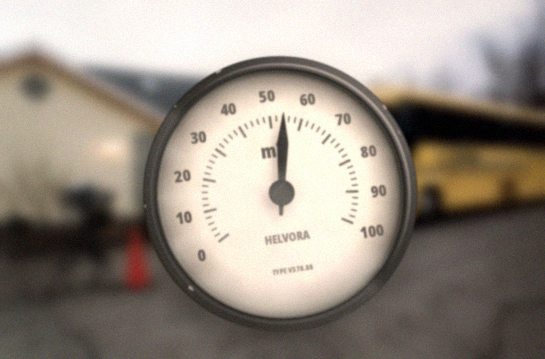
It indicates 54 mV
